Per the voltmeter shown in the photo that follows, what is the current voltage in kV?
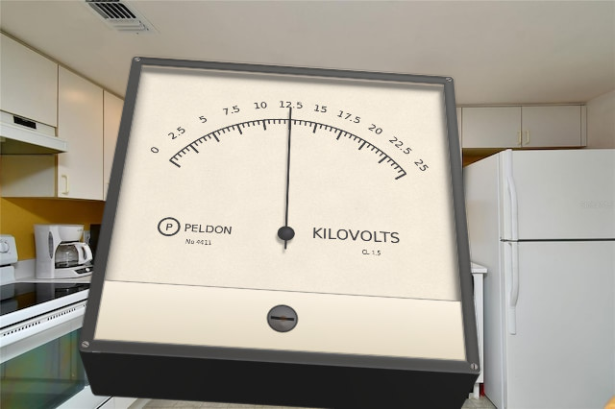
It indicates 12.5 kV
